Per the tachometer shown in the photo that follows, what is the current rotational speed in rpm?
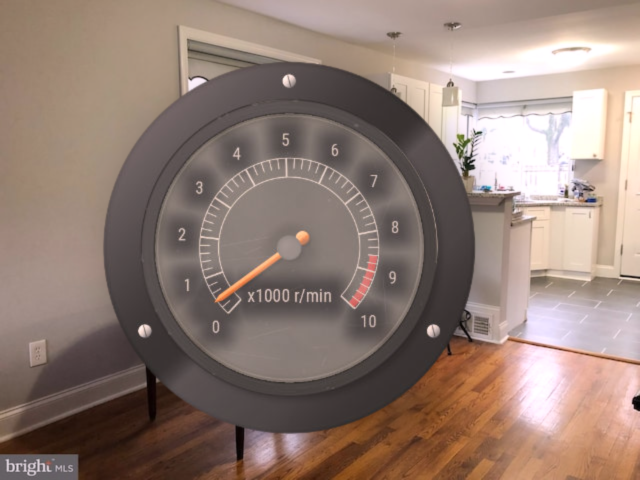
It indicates 400 rpm
